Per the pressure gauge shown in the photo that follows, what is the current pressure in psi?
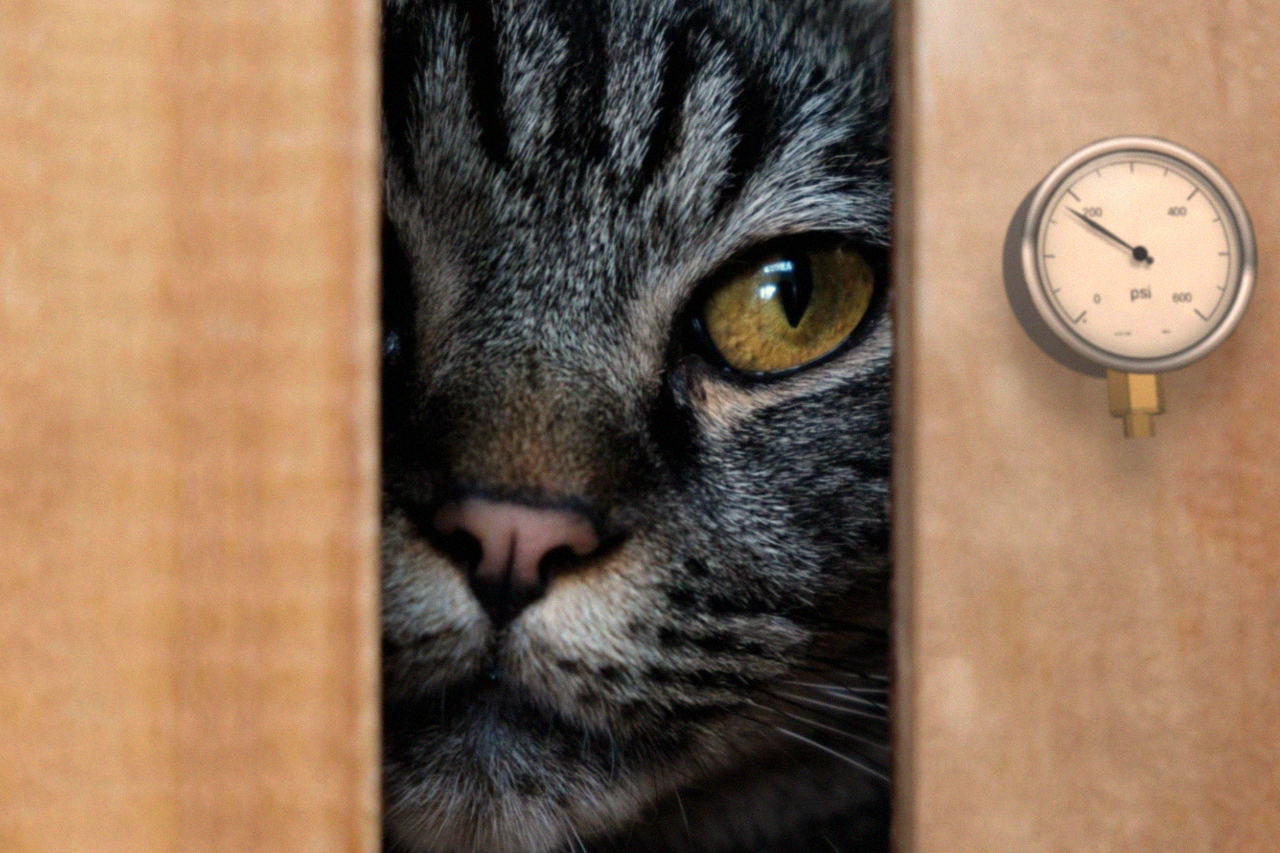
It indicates 175 psi
